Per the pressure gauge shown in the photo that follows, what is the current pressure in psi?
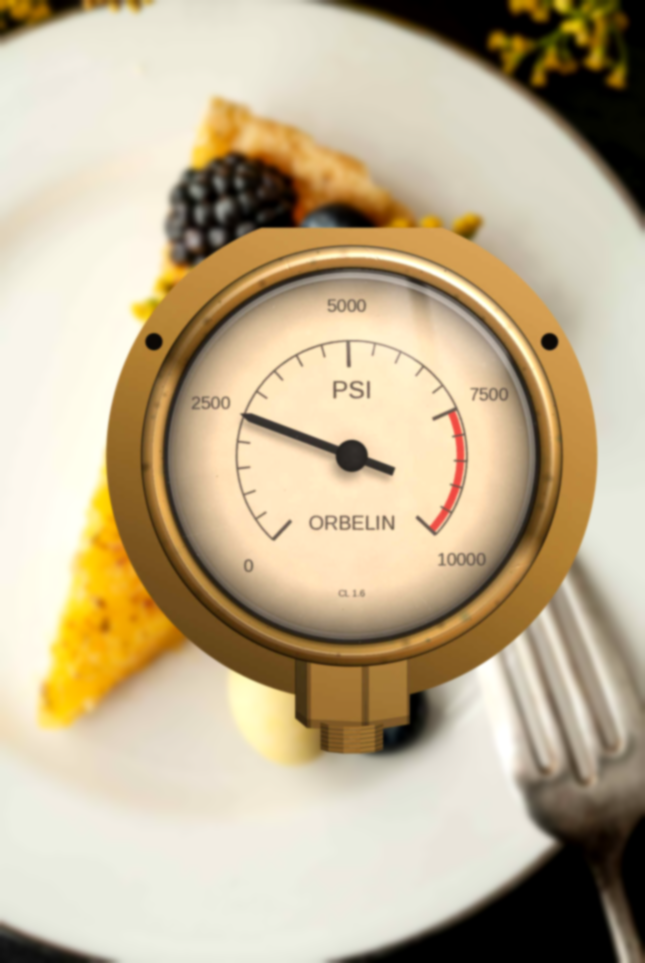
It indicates 2500 psi
